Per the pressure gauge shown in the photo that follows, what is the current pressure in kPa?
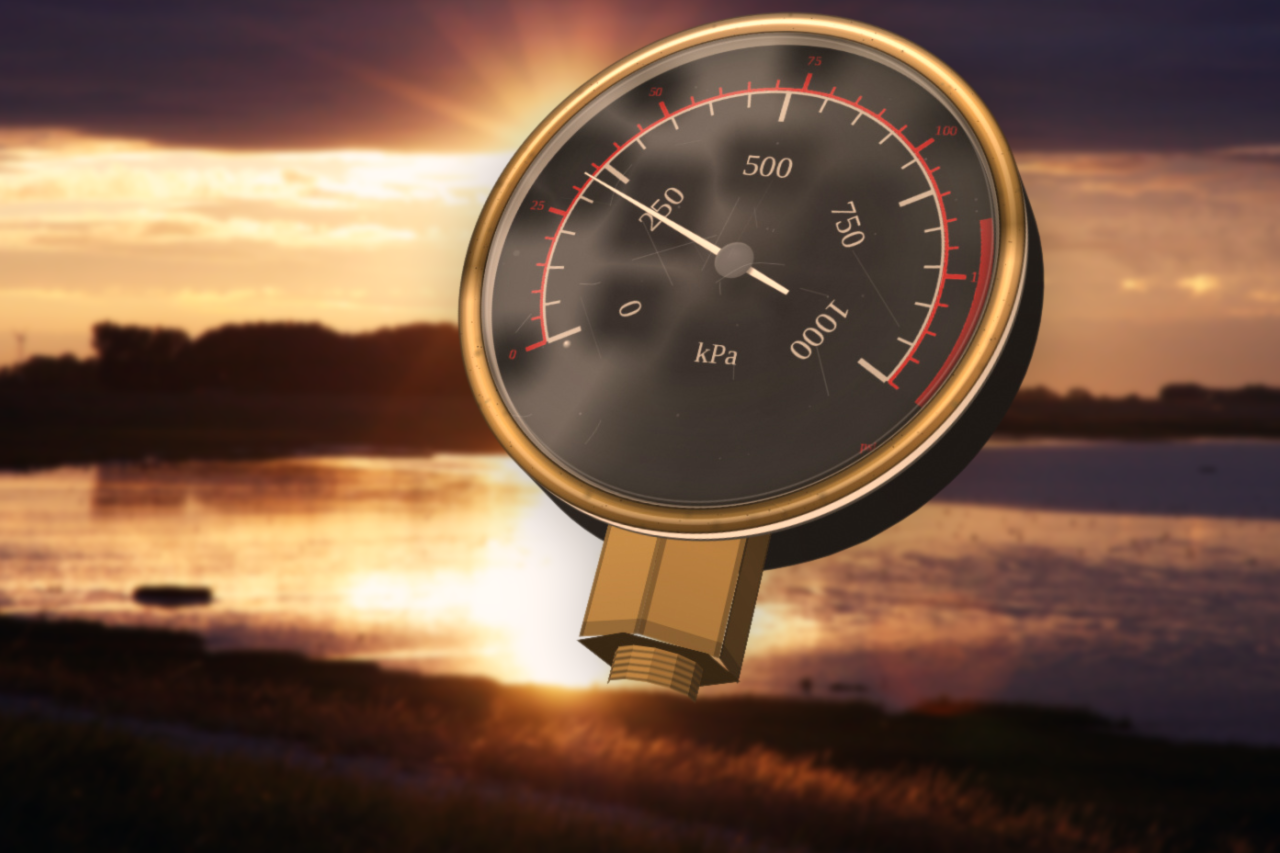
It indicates 225 kPa
